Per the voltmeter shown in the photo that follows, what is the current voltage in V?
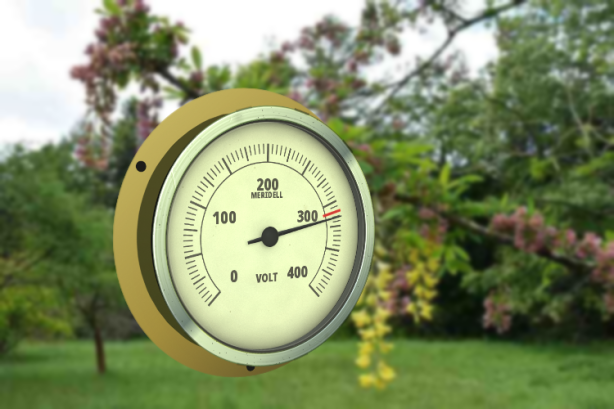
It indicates 315 V
